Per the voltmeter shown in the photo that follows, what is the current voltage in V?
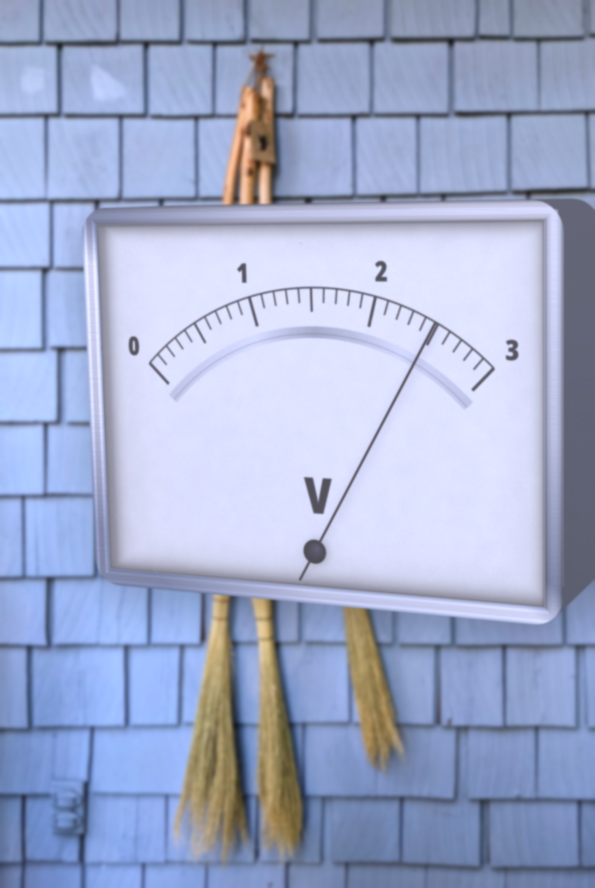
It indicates 2.5 V
